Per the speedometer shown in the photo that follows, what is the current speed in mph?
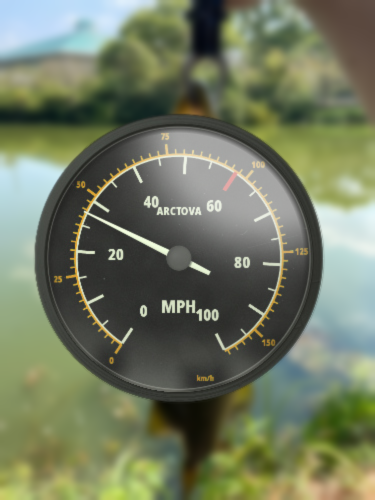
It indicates 27.5 mph
